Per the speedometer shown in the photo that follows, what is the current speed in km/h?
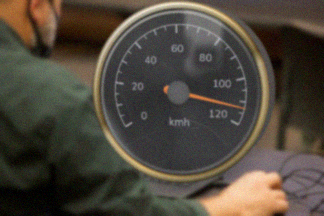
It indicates 112.5 km/h
